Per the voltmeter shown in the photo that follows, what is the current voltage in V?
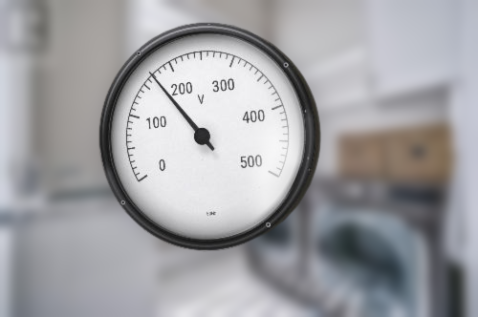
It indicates 170 V
